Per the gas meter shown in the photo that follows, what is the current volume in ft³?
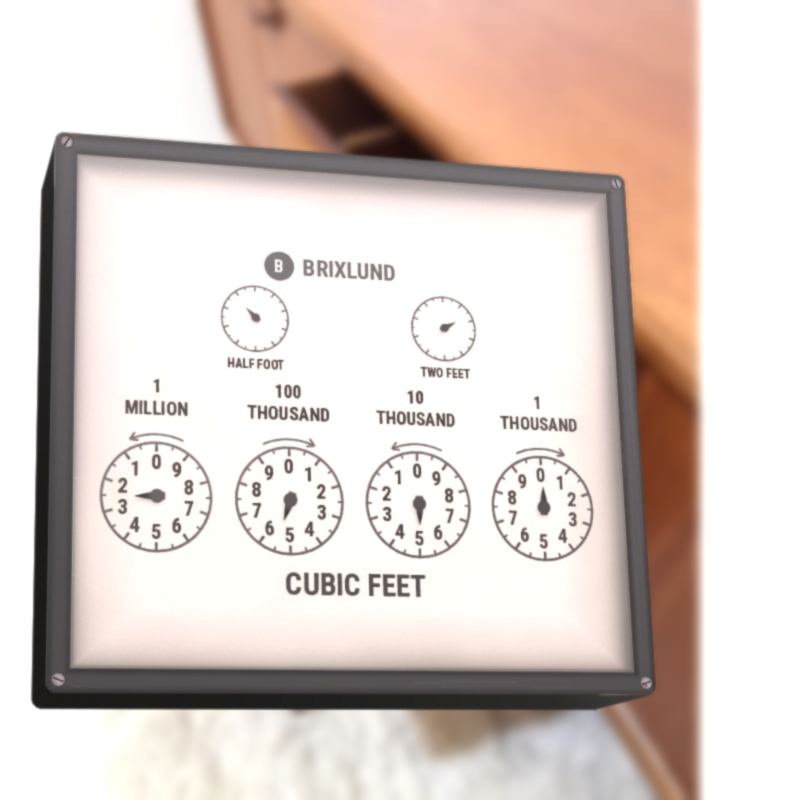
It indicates 255000 ft³
